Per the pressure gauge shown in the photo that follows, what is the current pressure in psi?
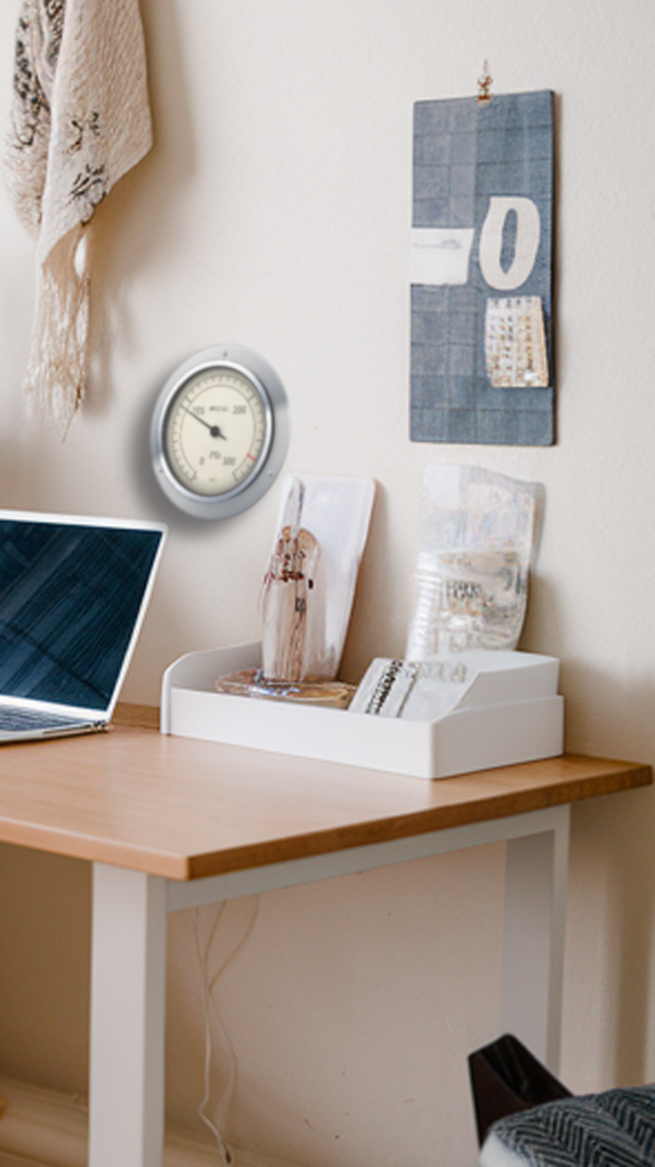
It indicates 90 psi
